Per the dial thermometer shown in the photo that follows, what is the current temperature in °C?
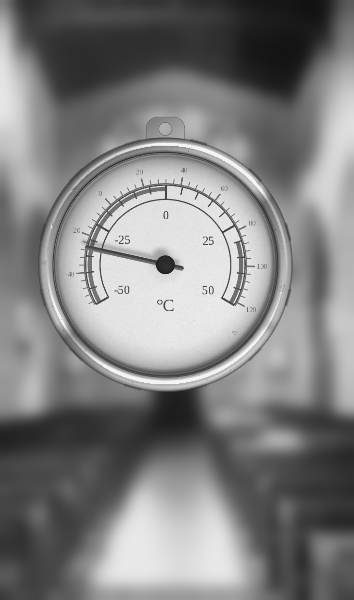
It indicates -32.5 °C
